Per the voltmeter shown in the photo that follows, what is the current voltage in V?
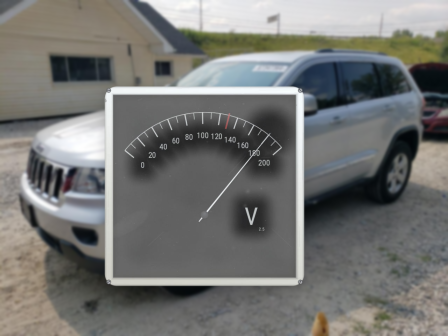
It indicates 180 V
